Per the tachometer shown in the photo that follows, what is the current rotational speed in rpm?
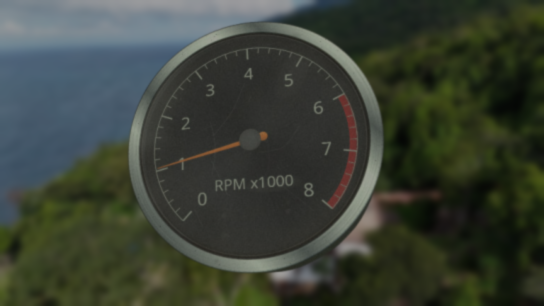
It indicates 1000 rpm
